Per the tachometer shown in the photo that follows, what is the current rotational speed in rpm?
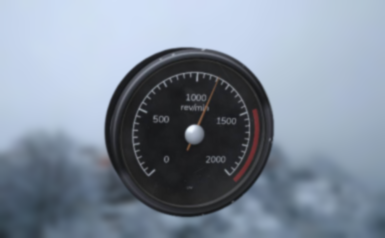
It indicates 1150 rpm
